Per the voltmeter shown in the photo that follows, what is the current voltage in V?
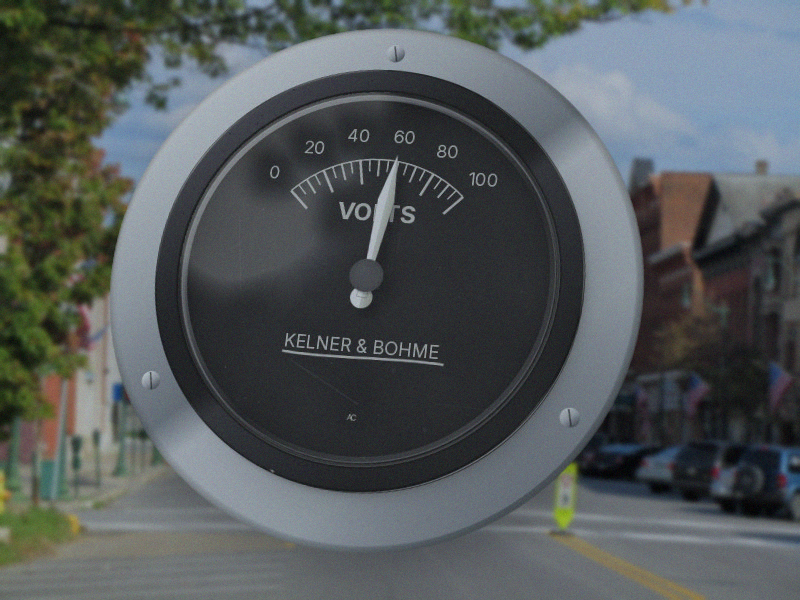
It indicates 60 V
